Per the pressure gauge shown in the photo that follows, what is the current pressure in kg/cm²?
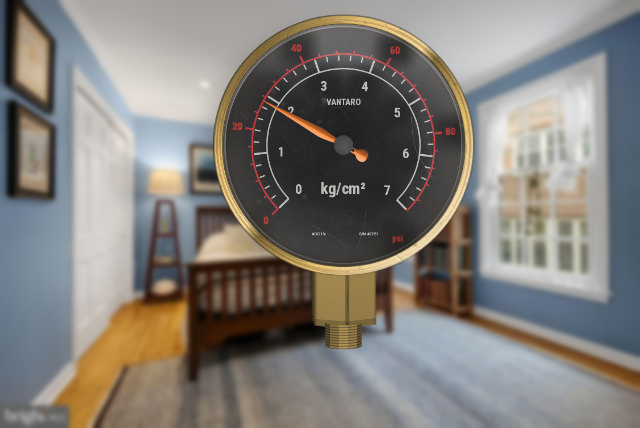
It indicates 1.9 kg/cm²
